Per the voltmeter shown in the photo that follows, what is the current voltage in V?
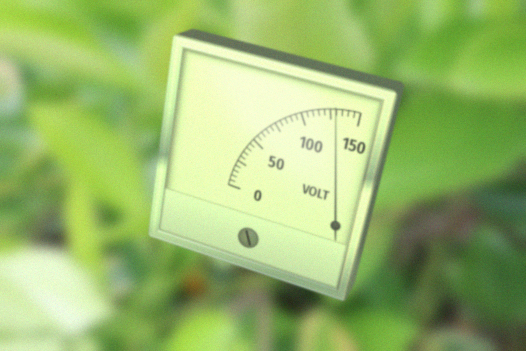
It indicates 130 V
